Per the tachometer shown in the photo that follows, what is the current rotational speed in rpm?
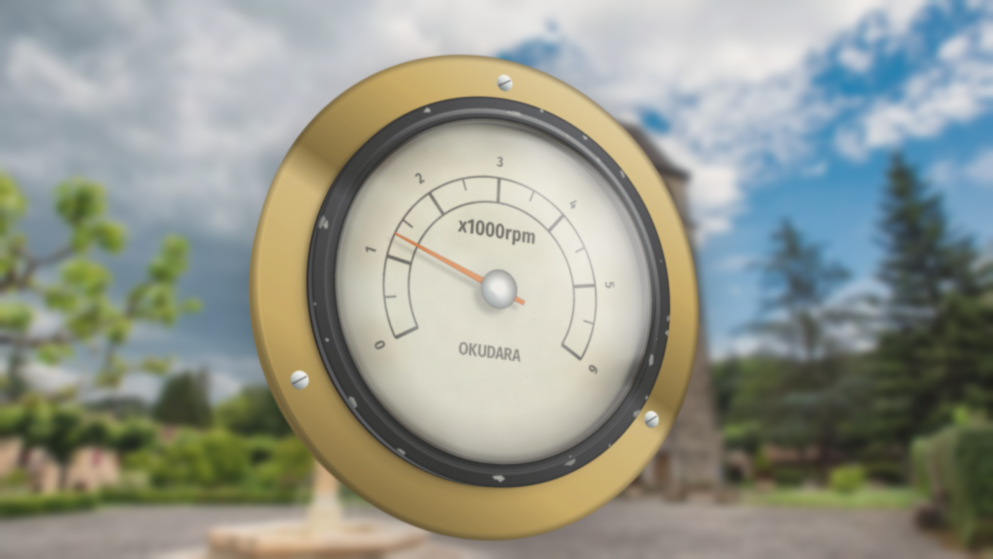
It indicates 1250 rpm
